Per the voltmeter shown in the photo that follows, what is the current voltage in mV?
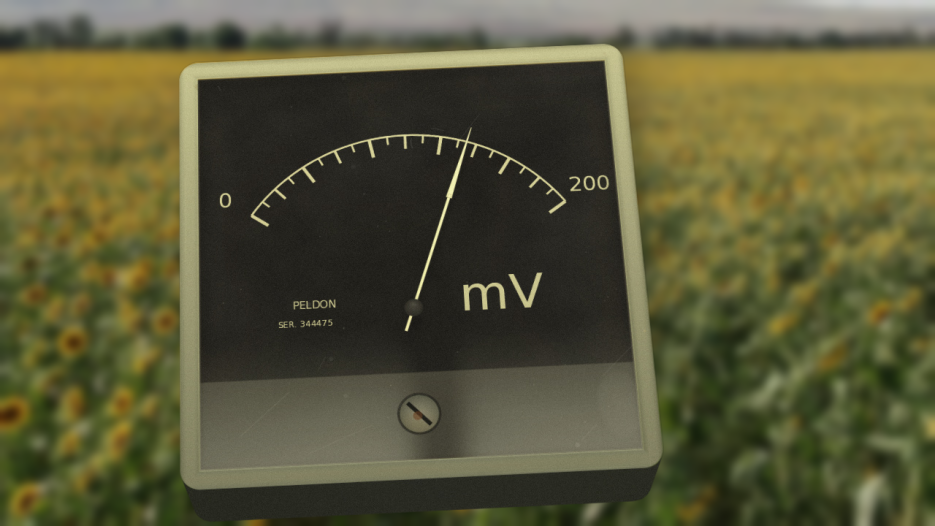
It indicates 135 mV
